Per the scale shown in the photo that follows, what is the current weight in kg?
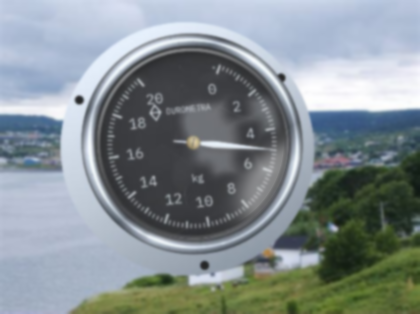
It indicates 5 kg
